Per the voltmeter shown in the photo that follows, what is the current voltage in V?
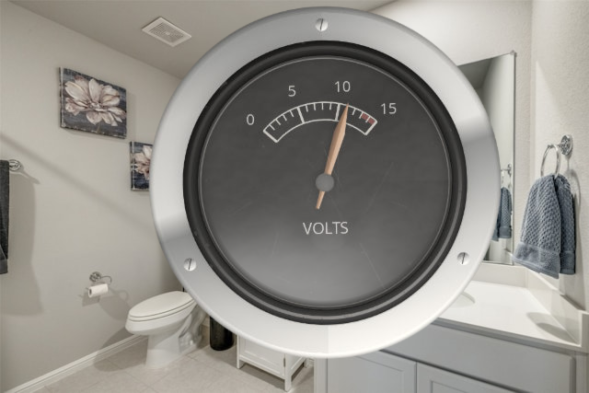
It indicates 11 V
